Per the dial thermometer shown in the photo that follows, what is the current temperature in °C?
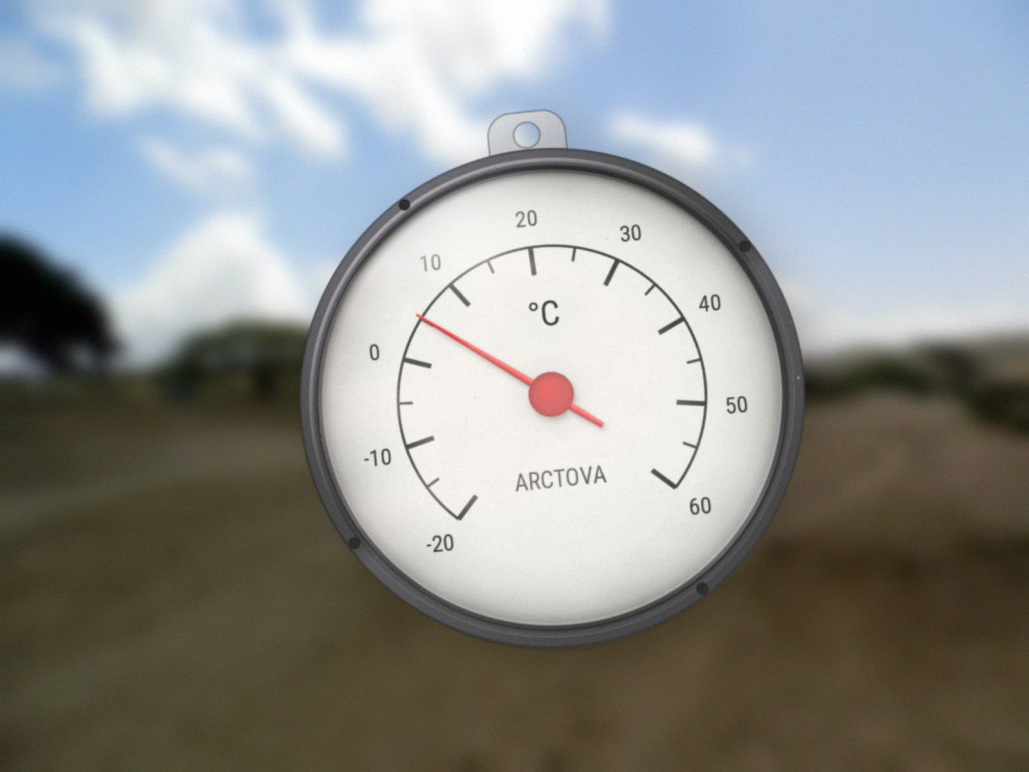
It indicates 5 °C
